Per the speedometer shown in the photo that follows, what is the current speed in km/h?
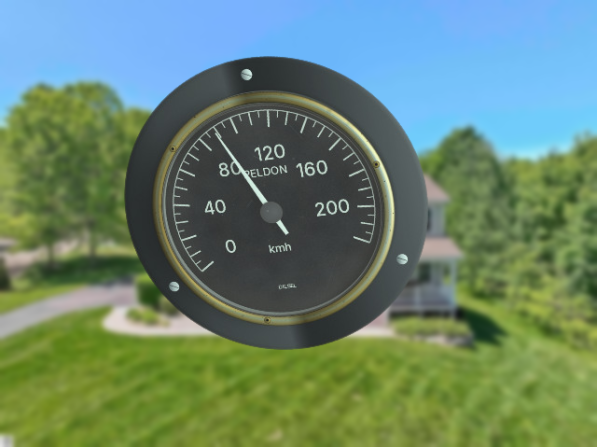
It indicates 90 km/h
